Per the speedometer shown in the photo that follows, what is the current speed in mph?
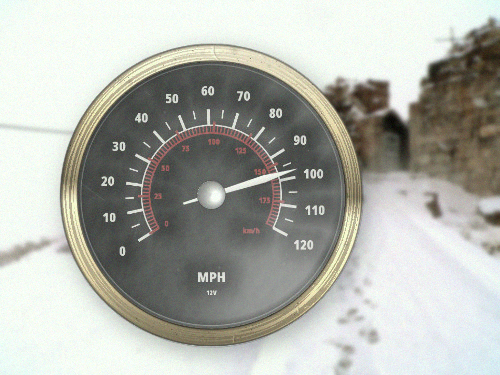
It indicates 97.5 mph
